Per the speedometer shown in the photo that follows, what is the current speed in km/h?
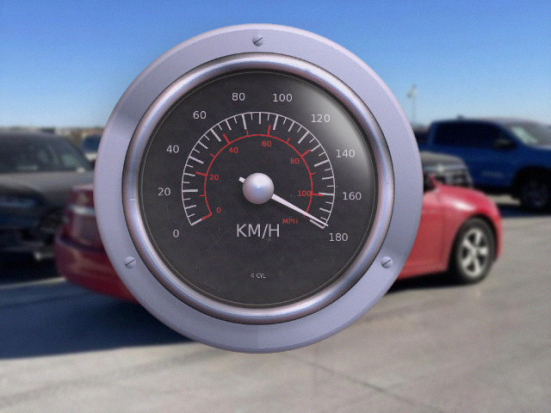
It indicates 177.5 km/h
